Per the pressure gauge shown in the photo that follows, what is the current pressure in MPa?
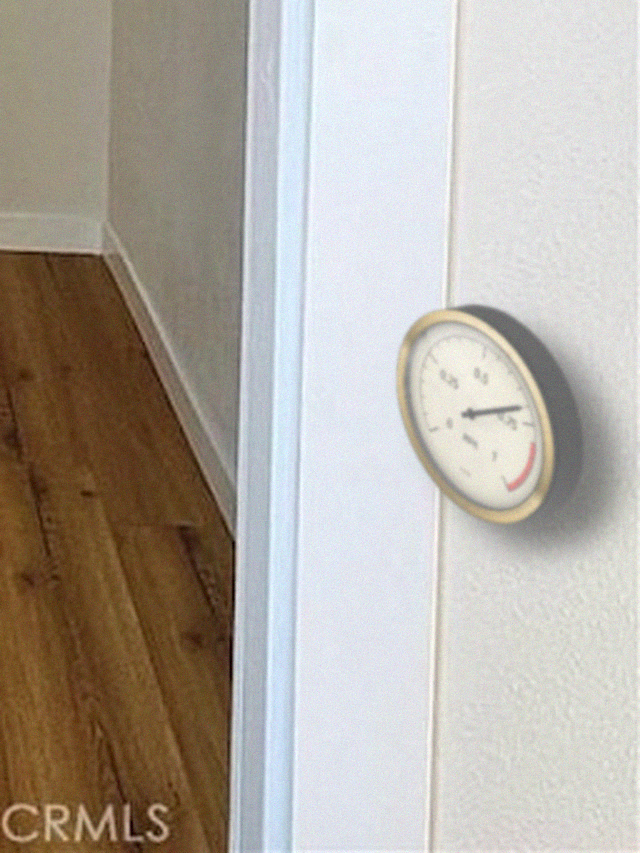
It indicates 0.7 MPa
